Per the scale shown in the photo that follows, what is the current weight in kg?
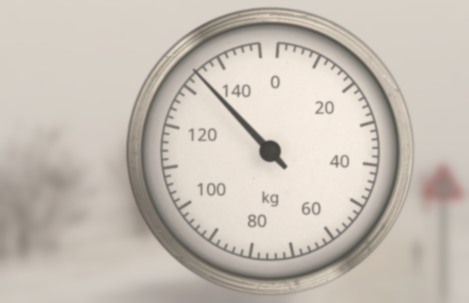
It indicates 134 kg
